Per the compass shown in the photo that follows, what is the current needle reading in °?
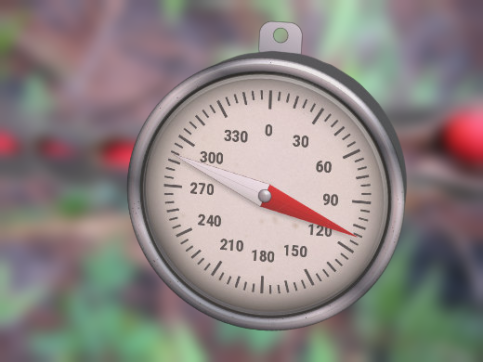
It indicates 110 °
